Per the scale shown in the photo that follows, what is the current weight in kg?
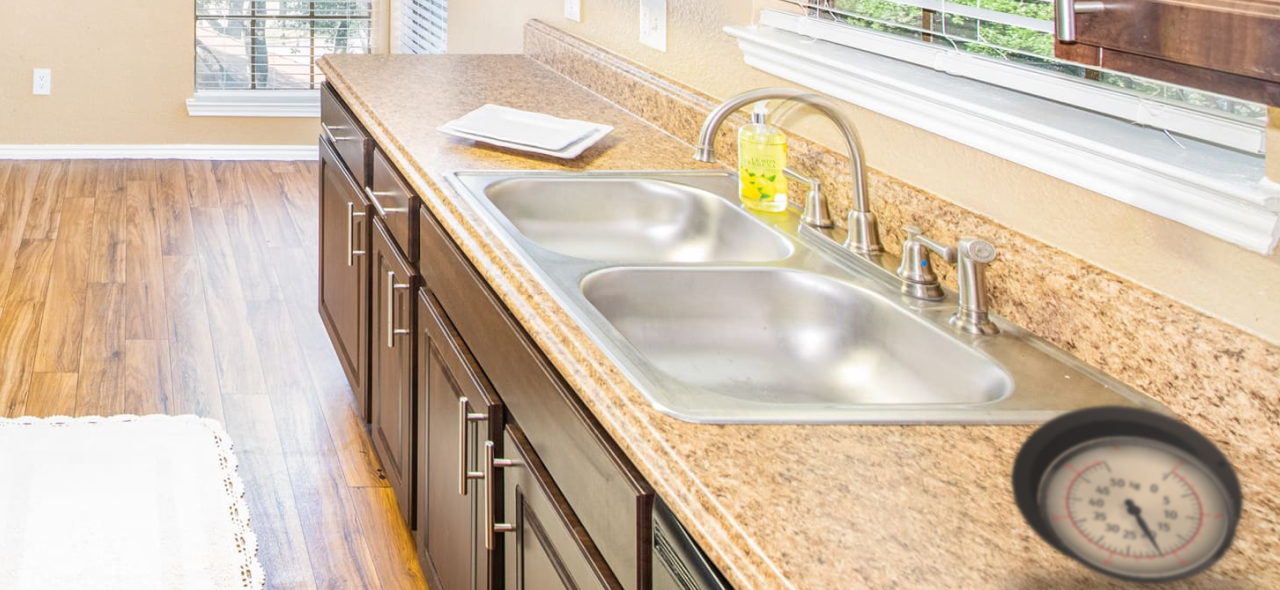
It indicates 20 kg
